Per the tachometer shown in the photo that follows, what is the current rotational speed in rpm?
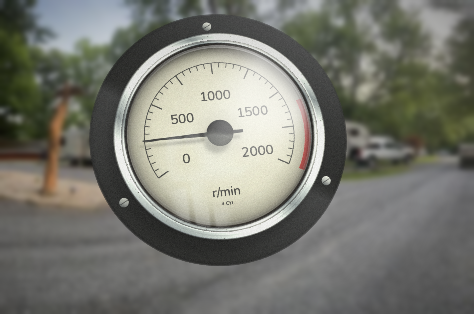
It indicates 250 rpm
